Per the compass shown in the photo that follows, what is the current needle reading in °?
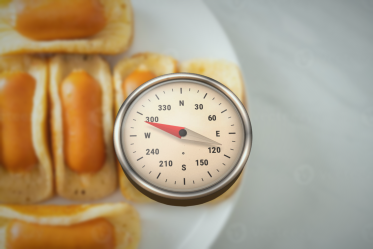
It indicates 290 °
